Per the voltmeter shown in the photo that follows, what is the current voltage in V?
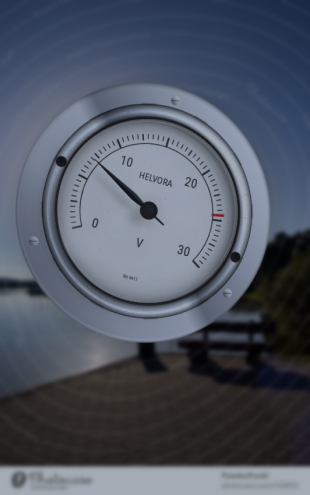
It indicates 7 V
